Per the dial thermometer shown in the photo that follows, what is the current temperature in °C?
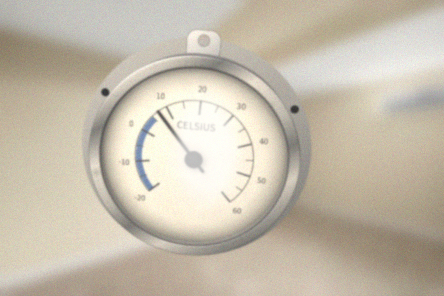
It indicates 7.5 °C
